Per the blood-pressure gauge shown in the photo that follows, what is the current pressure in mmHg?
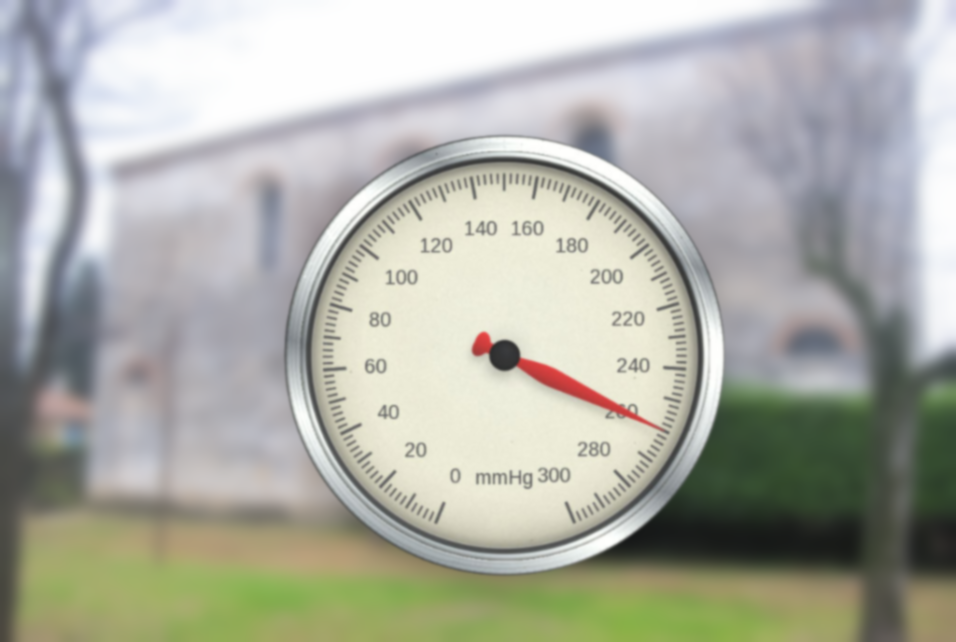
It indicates 260 mmHg
